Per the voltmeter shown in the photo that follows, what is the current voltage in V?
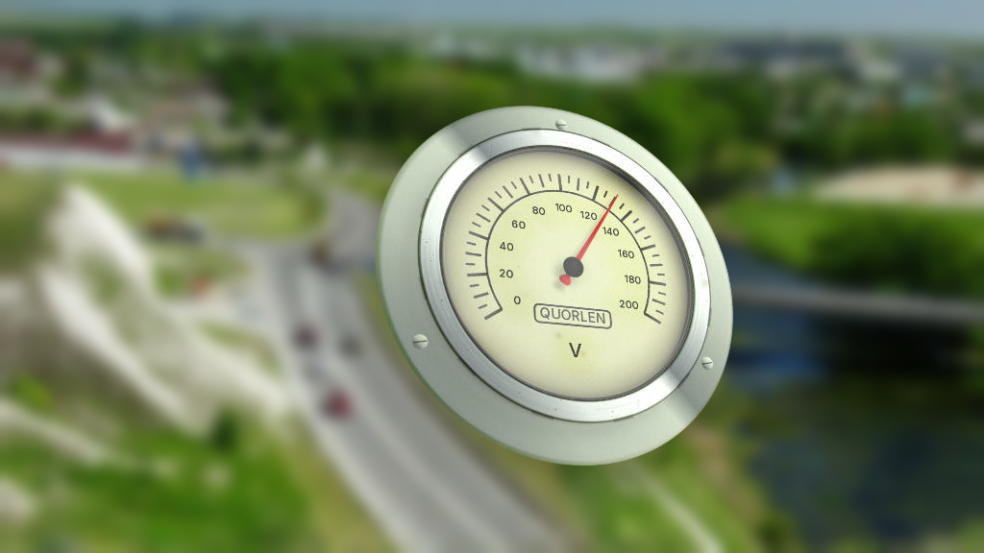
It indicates 130 V
